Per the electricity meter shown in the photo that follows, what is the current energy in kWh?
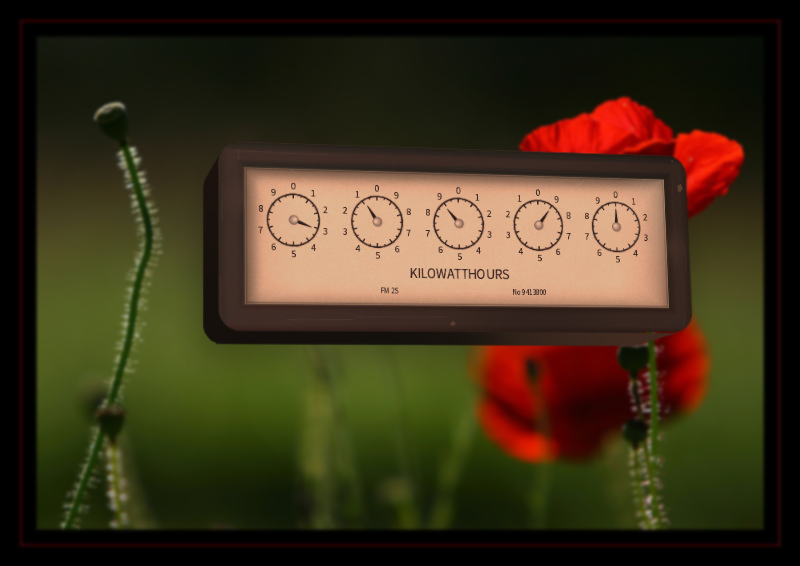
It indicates 30890 kWh
